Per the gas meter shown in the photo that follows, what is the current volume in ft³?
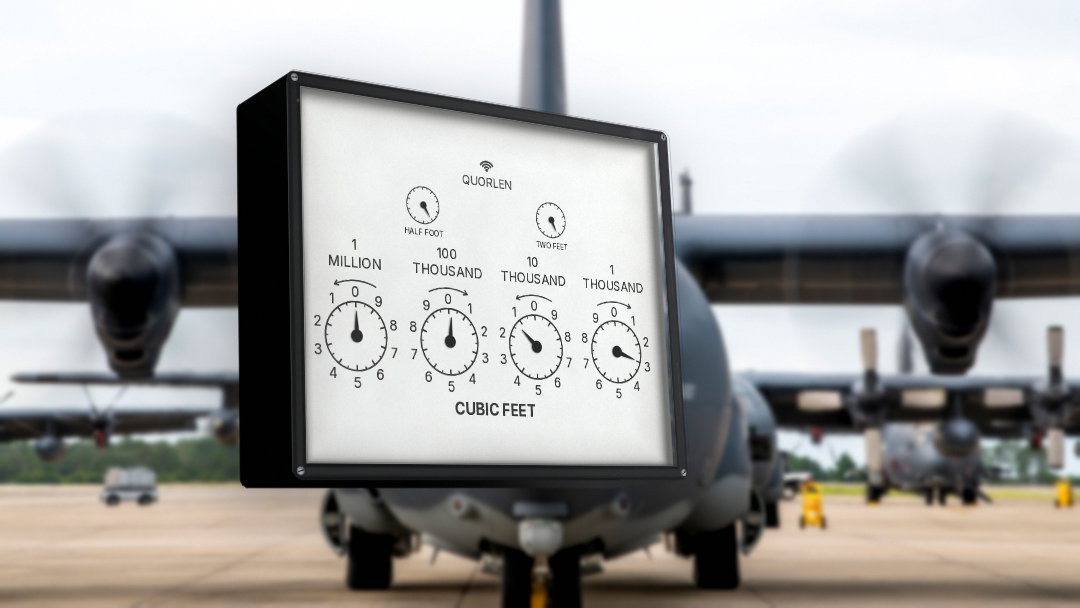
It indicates 1300 ft³
